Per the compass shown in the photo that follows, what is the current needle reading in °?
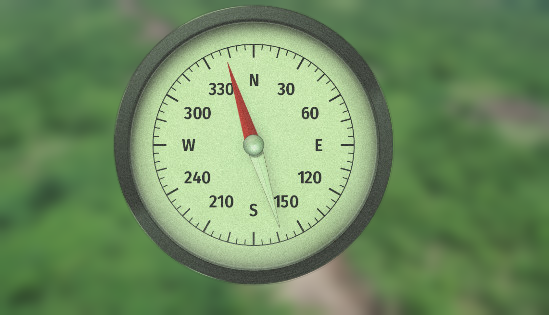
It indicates 342.5 °
